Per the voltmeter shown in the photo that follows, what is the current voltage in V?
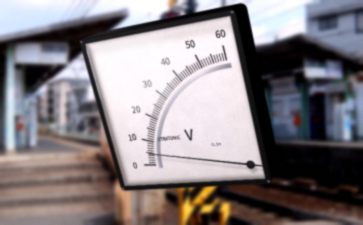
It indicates 5 V
